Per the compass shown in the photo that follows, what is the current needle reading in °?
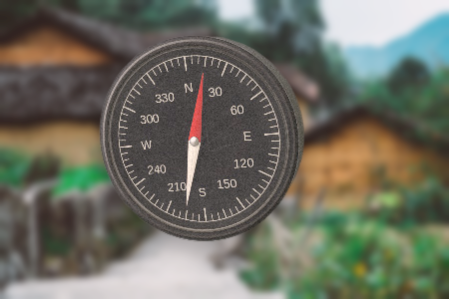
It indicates 15 °
